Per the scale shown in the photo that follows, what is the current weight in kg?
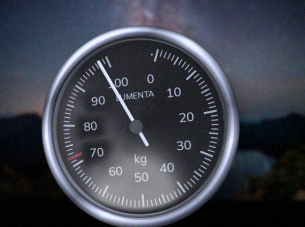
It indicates 98 kg
